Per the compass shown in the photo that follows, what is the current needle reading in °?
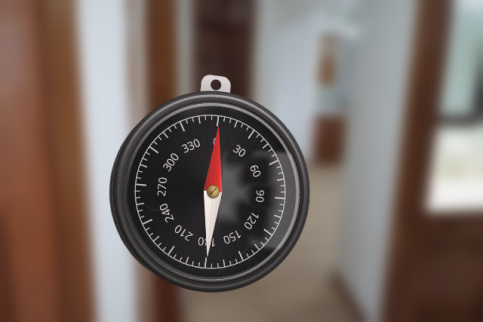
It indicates 0 °
